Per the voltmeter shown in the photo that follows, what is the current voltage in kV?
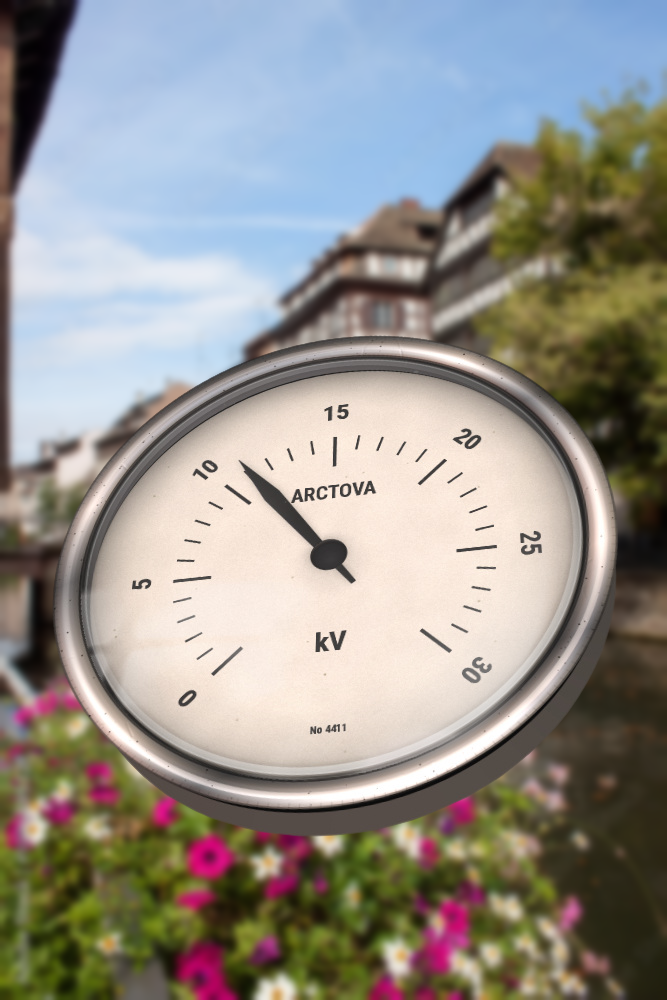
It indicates 11 kV
